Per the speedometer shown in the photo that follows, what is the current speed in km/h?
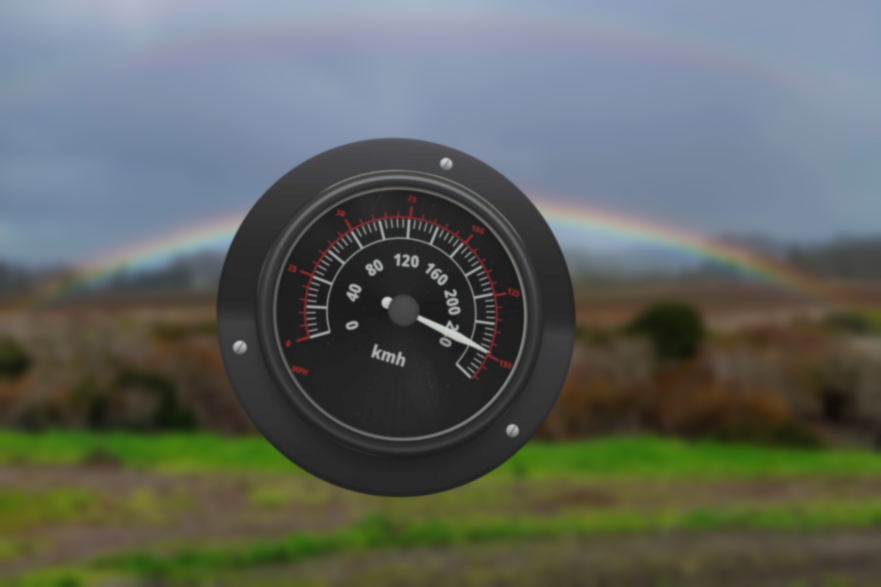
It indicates 240 km/h
